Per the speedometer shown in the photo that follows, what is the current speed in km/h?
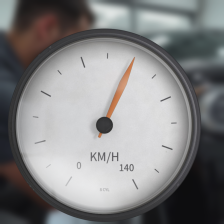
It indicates 80 km/h
